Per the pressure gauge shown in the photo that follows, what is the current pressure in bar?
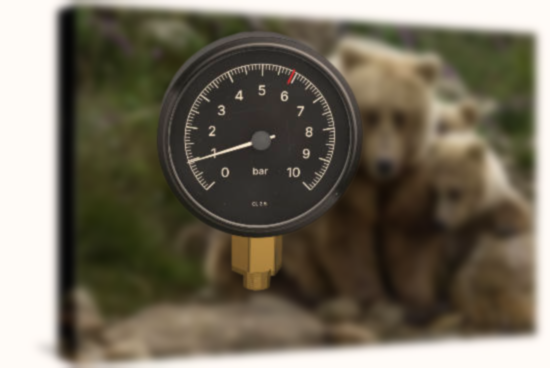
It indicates 1 bar
